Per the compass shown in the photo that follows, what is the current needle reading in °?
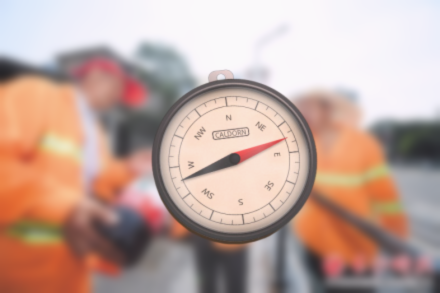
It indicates 75 °
